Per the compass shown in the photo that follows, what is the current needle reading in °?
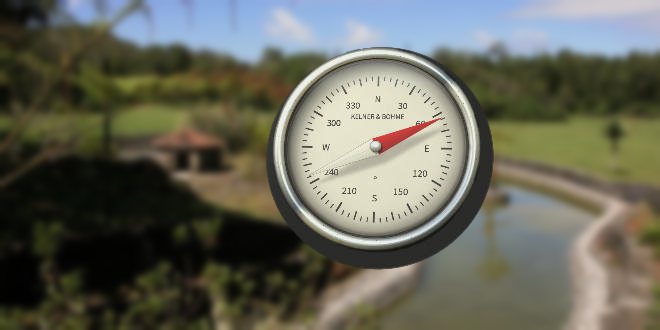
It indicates 65 °
